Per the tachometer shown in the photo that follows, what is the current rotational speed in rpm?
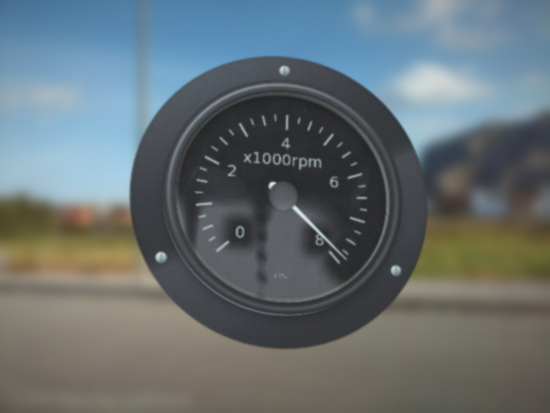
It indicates 7875 rpm
